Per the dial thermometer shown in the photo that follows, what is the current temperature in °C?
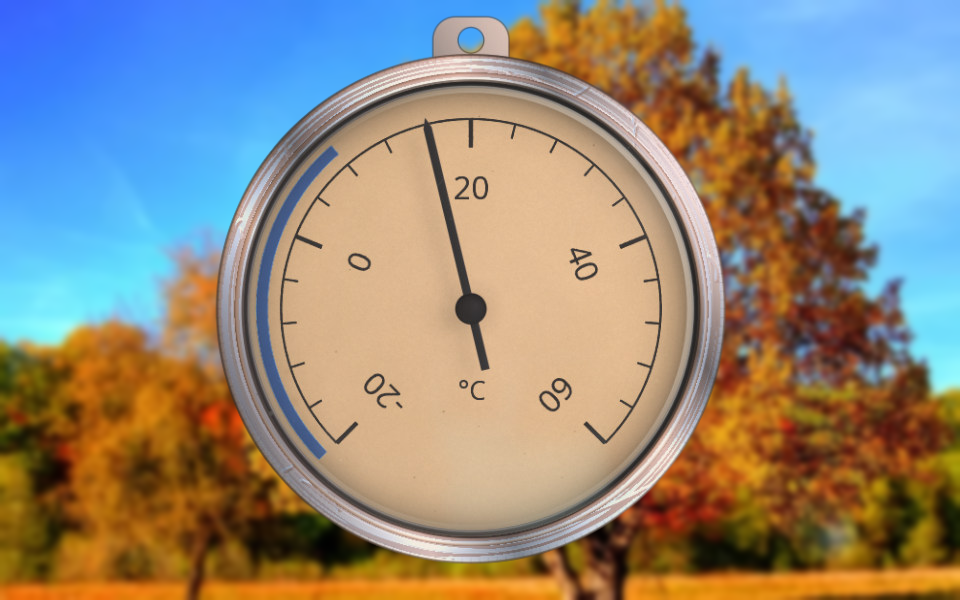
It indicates 16 °C
